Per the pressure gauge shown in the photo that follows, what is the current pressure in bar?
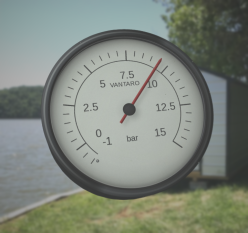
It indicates 9.5 bar
